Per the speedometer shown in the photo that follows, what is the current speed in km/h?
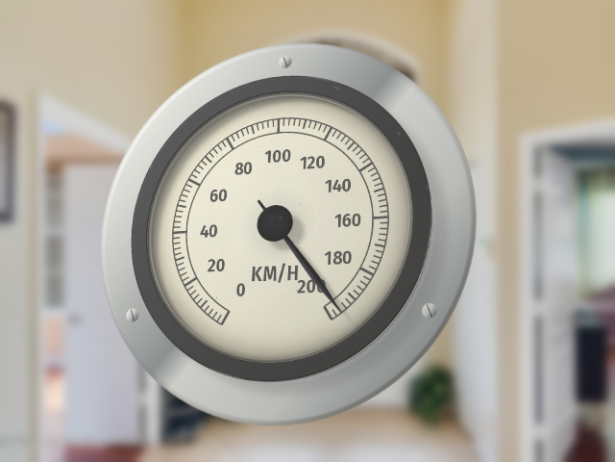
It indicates 196 km/h
